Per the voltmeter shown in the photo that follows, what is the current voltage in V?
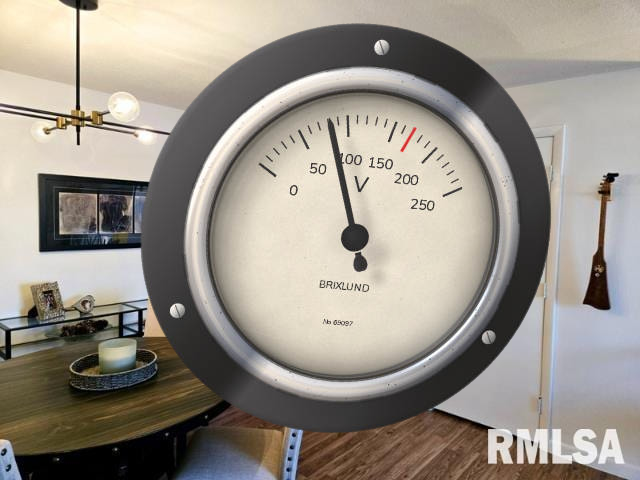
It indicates 80 V
